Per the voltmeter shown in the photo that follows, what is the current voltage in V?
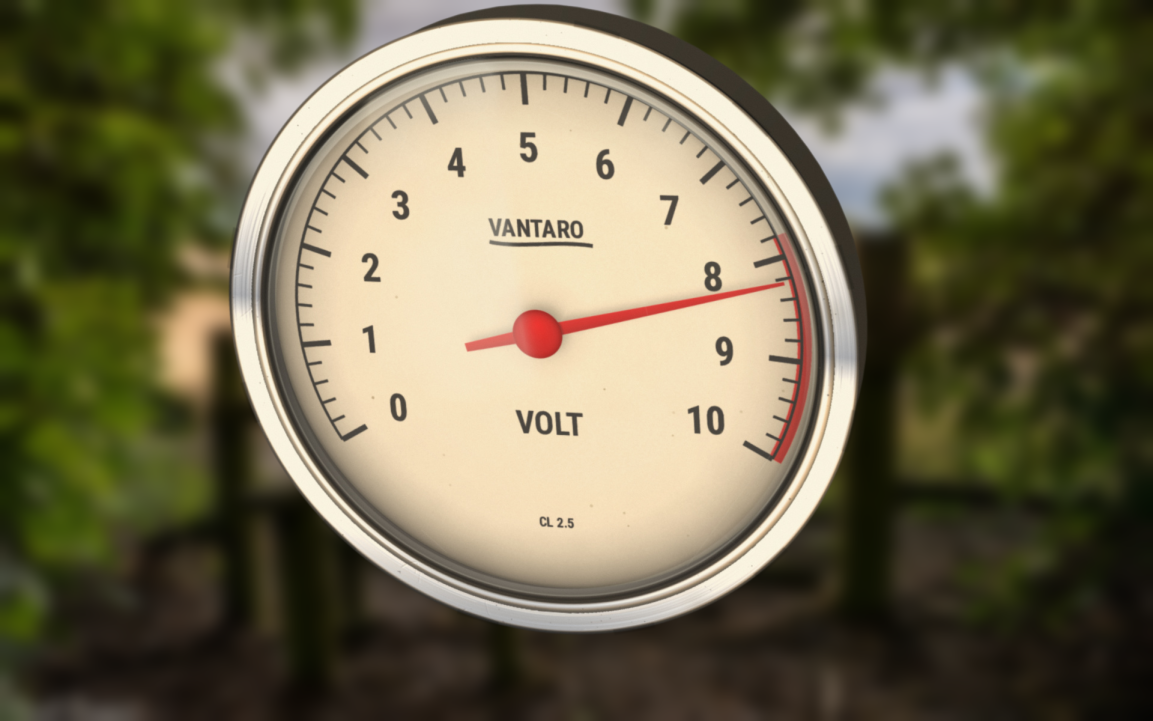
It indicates 8.2 V
